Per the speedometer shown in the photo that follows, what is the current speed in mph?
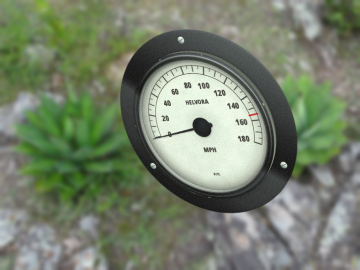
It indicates 0 mph
